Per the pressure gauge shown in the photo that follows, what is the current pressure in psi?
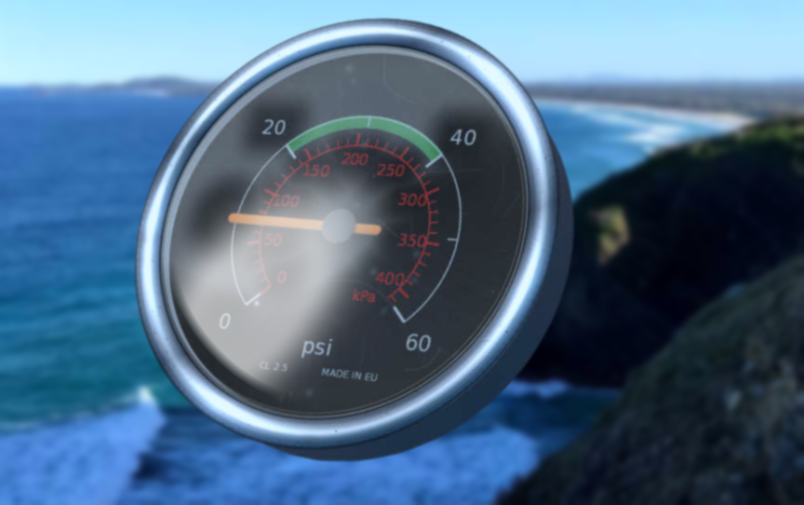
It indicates 10 psi
